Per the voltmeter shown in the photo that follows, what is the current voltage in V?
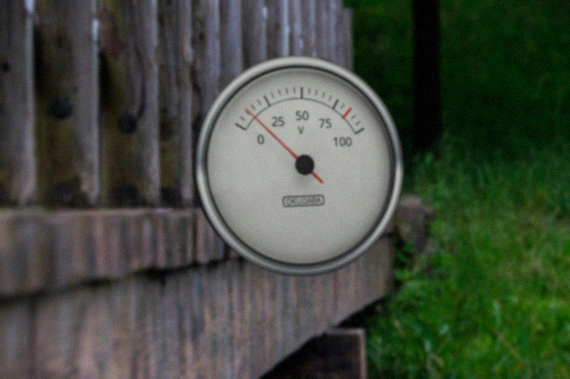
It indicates 10 V
